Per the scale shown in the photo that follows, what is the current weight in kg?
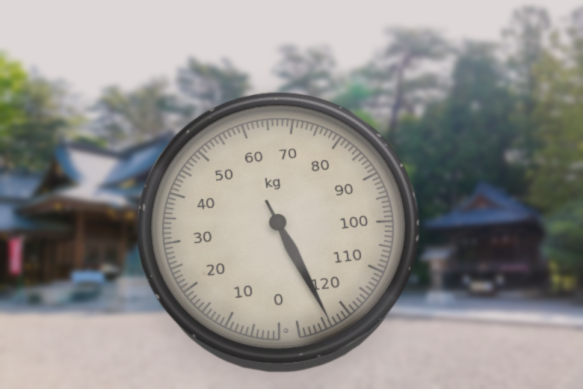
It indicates 124 kg
